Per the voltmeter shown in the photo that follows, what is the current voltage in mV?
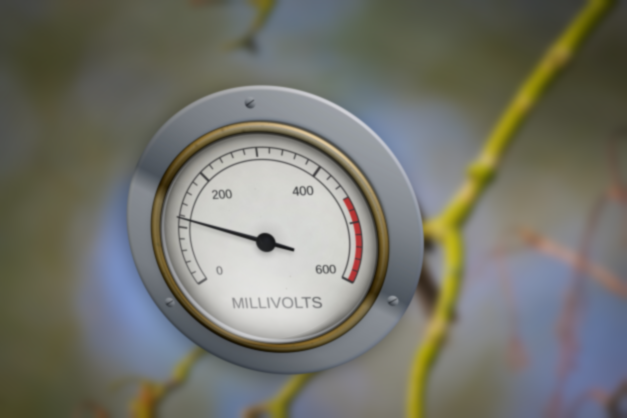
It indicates 120 mV
